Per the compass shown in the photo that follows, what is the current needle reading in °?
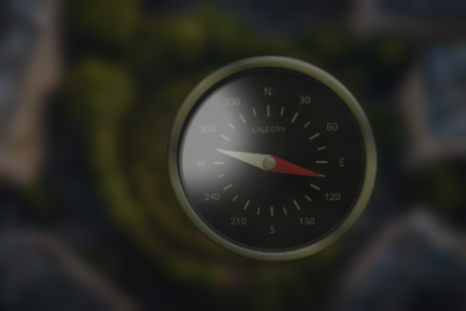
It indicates 105 °
